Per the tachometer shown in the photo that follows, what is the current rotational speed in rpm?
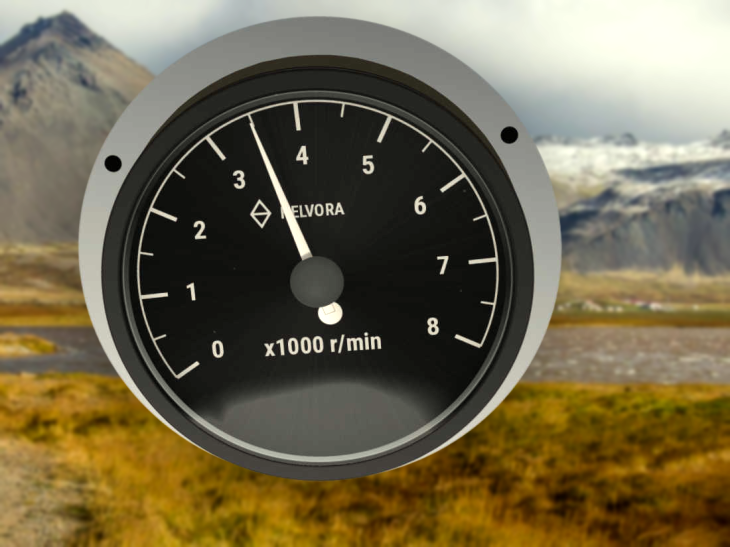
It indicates 3500 rpm
